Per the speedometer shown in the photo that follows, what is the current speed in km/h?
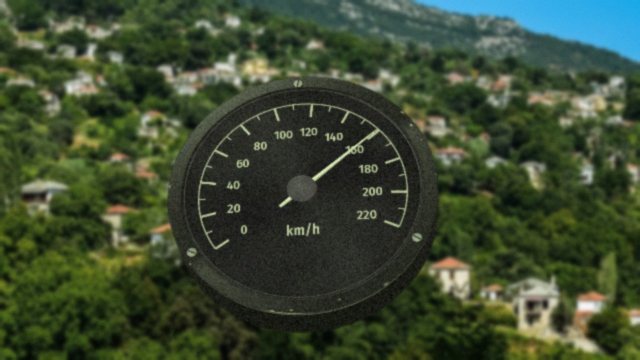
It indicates 160 km/h
